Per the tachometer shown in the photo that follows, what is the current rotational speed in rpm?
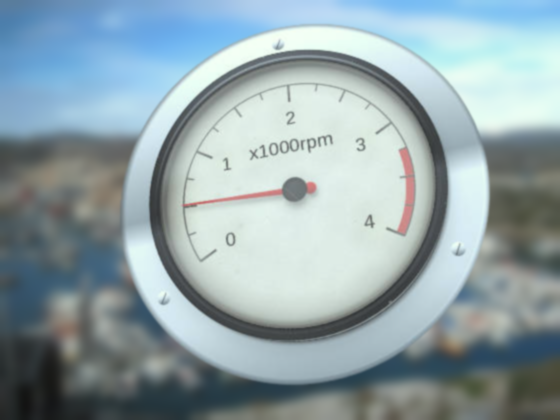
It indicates 500 rpm
